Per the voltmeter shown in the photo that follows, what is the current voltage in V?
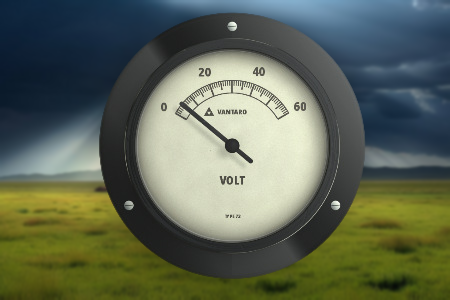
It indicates 5 V
